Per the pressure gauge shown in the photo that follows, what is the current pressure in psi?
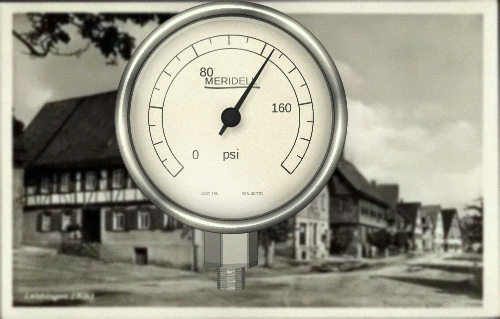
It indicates 125 psi
